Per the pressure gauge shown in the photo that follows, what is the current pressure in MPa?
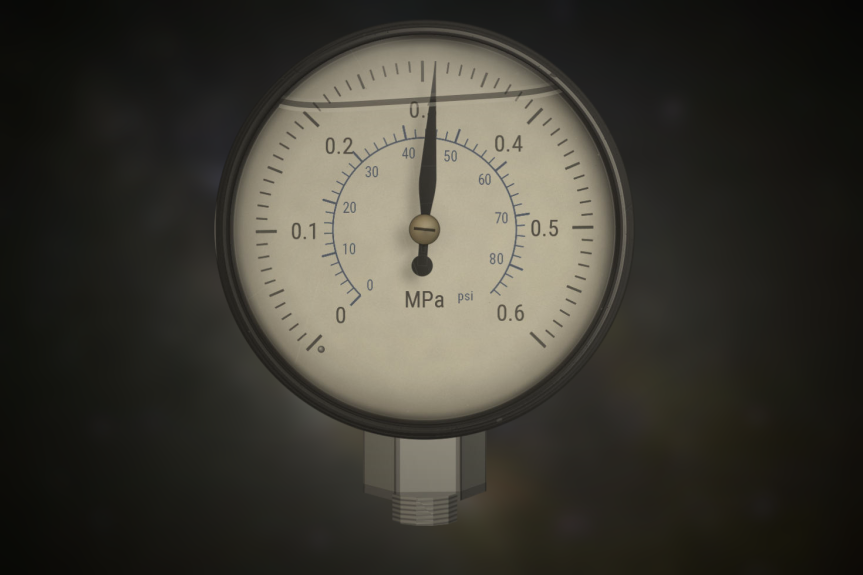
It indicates 0.31 MPa
